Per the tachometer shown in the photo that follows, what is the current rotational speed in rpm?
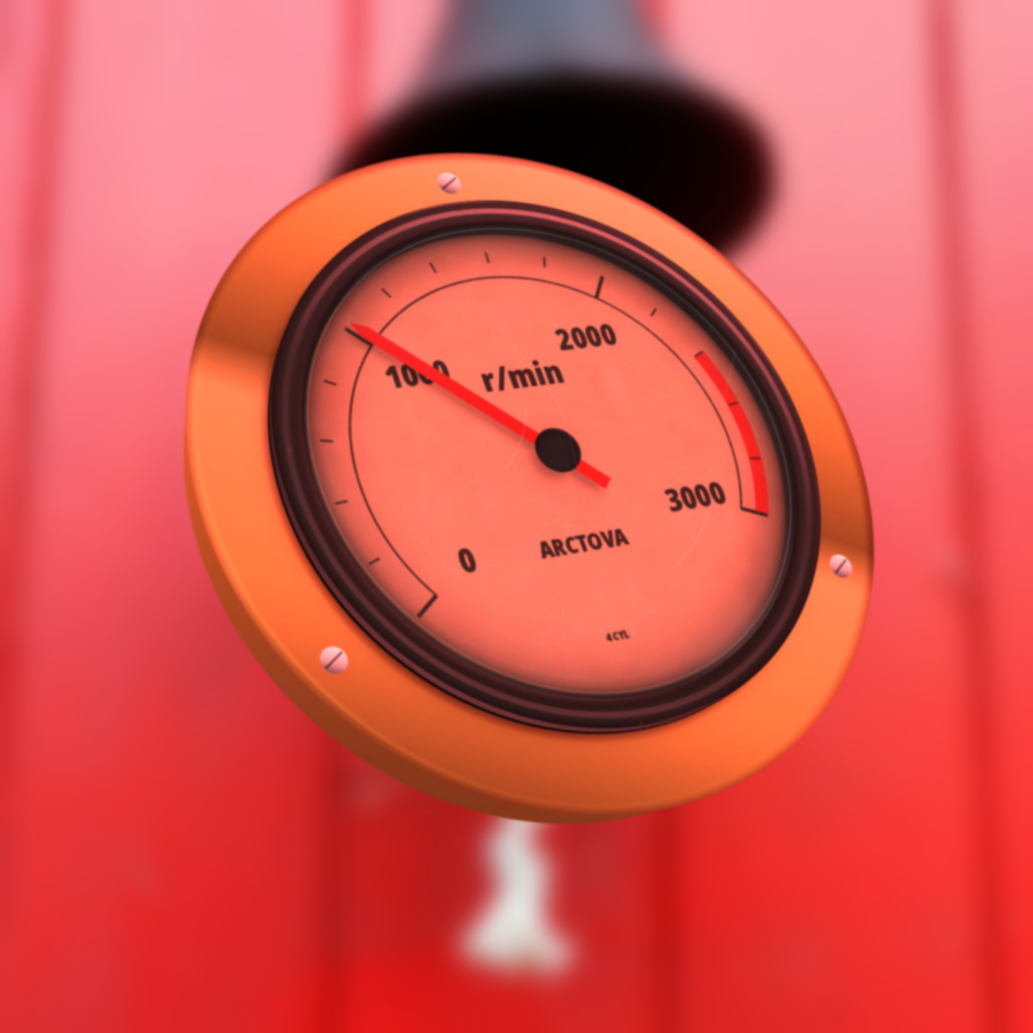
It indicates 1000 rpm
